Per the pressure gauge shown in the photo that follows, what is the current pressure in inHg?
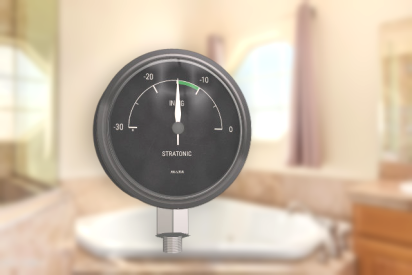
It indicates -15 inHg
